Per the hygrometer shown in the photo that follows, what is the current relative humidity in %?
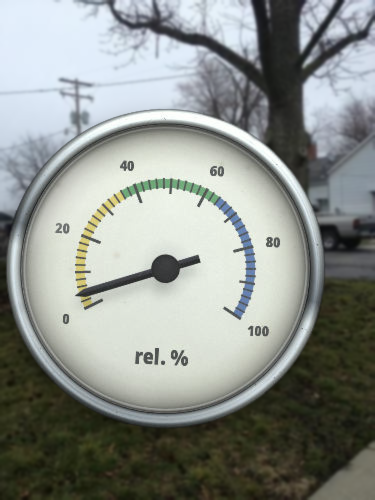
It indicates 4 %
